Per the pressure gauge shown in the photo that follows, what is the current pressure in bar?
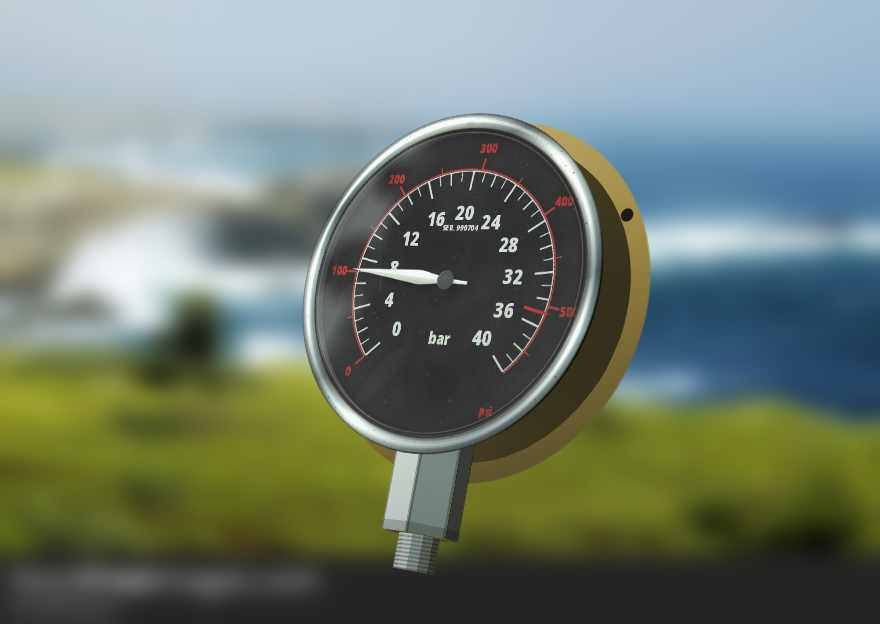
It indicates 7 bar
